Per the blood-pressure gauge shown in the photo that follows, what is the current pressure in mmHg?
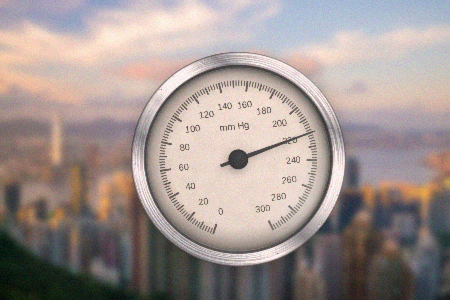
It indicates 220 mmHg
